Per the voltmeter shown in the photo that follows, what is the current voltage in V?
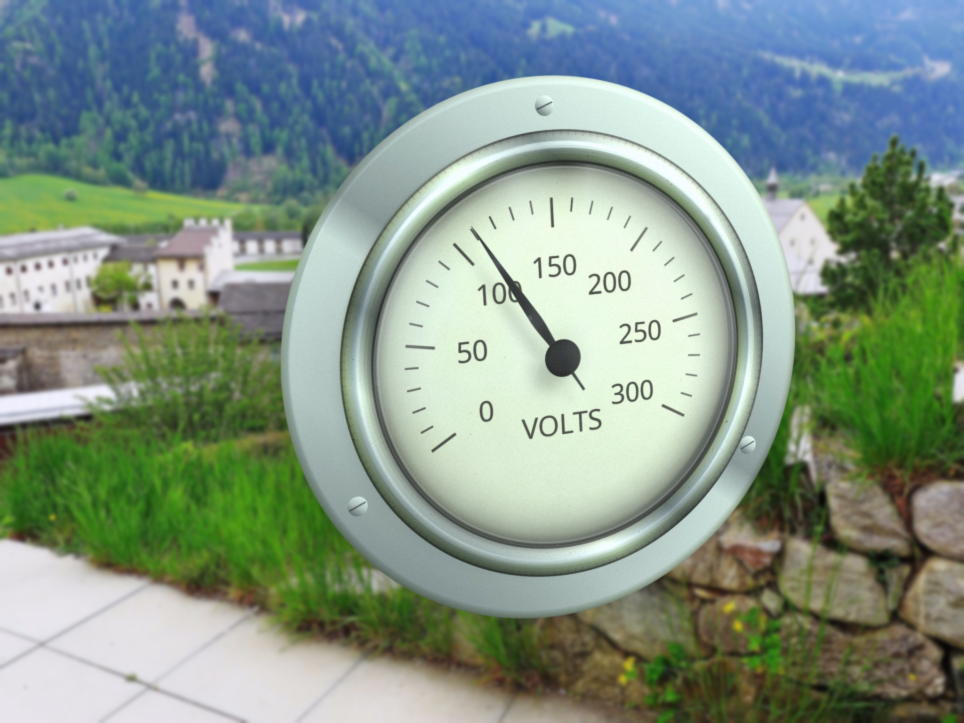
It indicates 110 V
